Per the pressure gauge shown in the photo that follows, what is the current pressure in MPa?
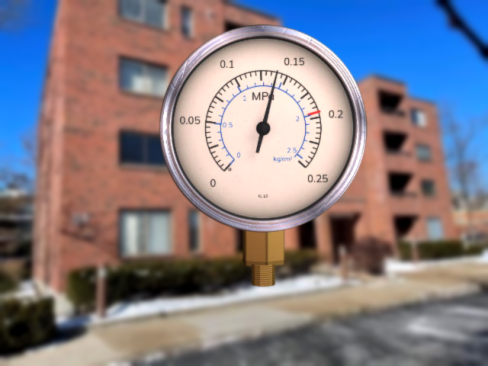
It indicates 0.14 MPa
